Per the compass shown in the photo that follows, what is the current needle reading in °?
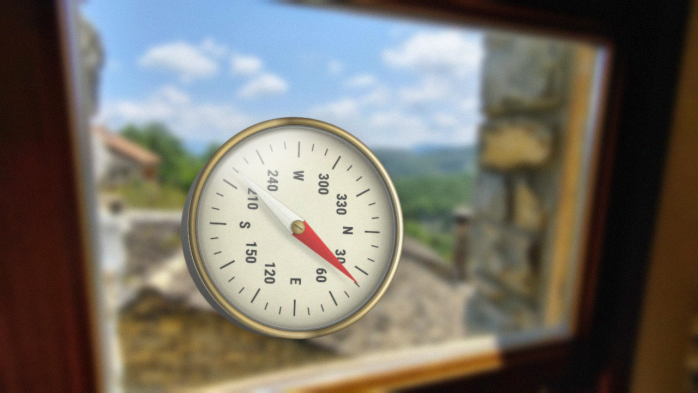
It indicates 40 °
